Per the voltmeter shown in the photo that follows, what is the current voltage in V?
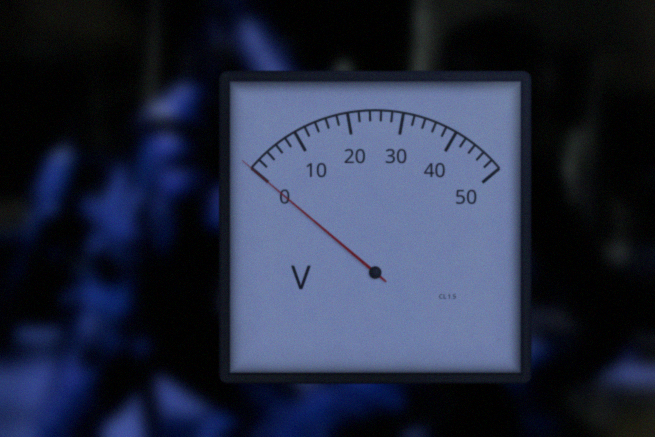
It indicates 0 V
